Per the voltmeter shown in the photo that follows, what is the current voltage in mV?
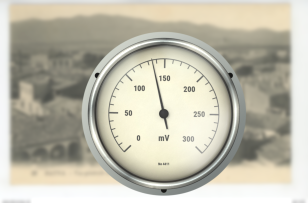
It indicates 135 mV
